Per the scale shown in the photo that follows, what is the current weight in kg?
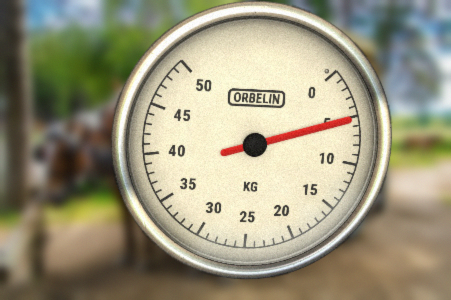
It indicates 5 kg
